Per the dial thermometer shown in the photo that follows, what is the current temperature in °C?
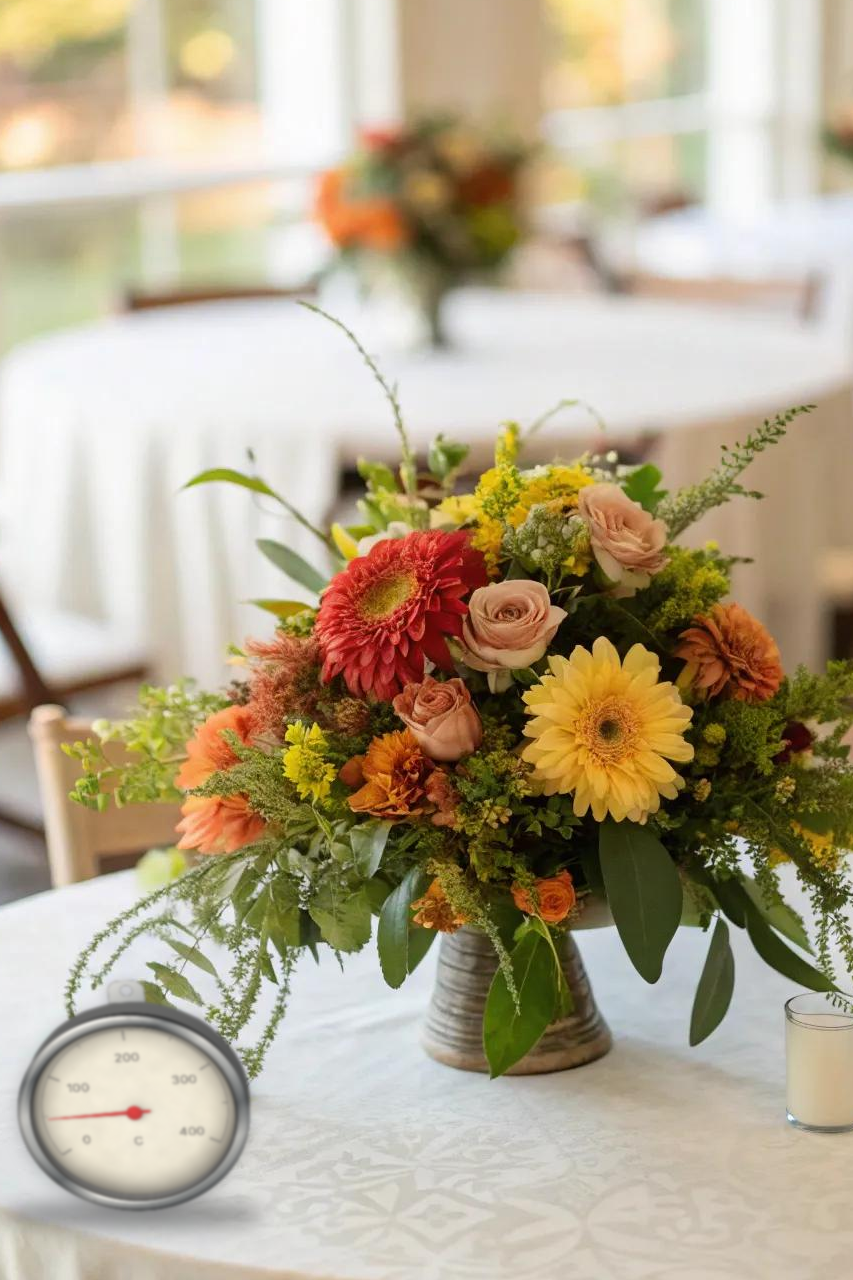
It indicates 50 °C
